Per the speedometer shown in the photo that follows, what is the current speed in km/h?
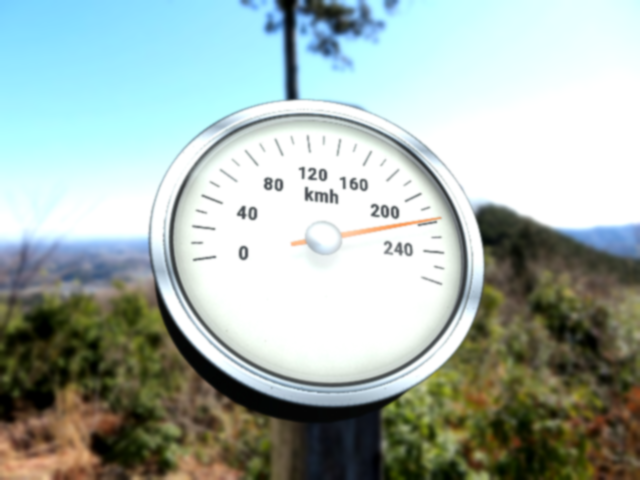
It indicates 220 km/h
